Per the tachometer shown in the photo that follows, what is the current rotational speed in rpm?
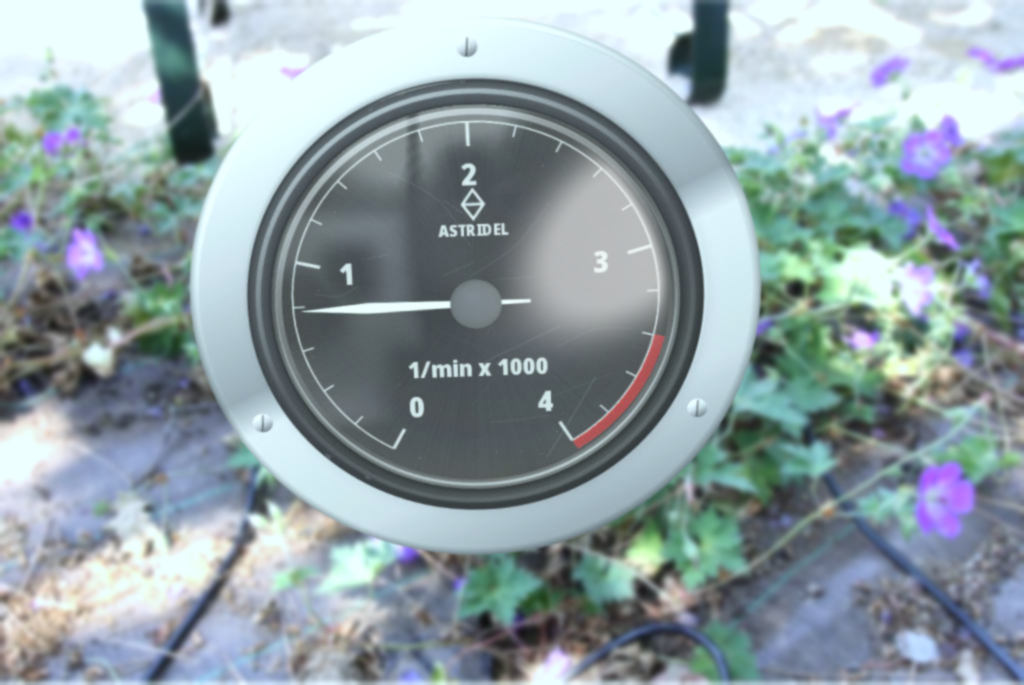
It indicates 800 rpm
